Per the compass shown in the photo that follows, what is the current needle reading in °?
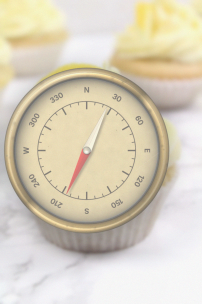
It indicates 205 °
